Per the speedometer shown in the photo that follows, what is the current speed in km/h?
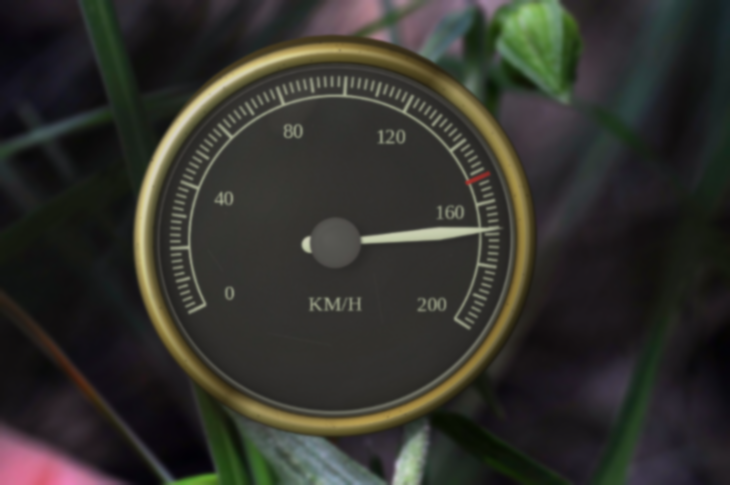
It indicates 168 km/h
